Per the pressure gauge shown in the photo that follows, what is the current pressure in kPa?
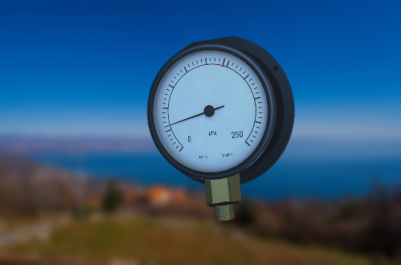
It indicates 30 kPa
